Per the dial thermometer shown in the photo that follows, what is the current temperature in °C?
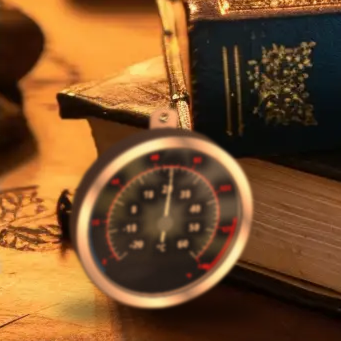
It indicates 20 °C
